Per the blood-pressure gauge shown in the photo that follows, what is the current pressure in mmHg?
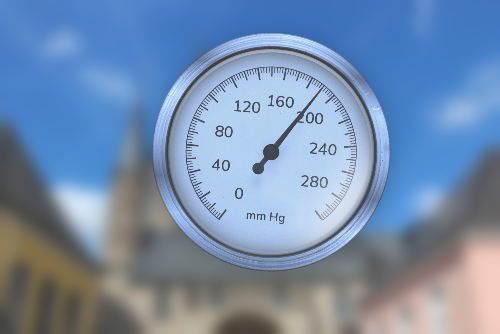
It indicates 190 mmHg
